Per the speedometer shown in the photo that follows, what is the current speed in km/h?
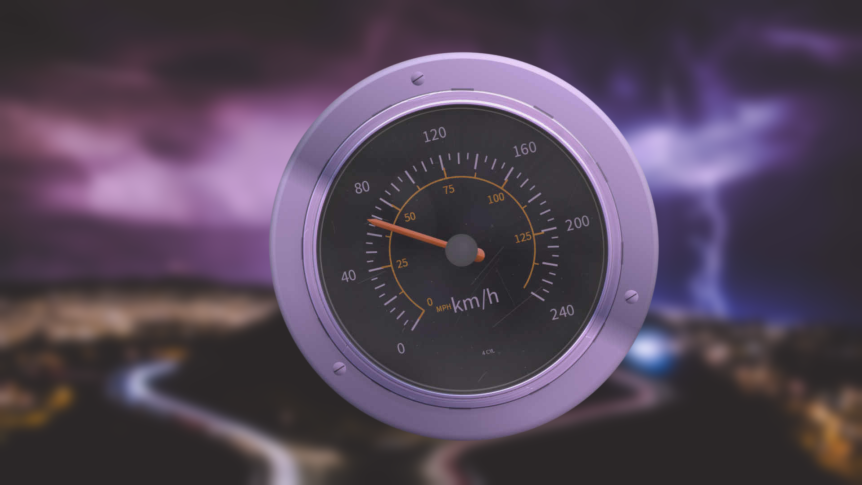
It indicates 67.5 km/h
